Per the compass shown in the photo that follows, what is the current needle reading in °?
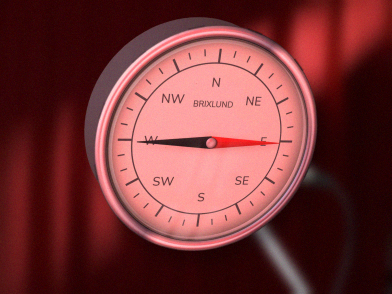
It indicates 90 °
